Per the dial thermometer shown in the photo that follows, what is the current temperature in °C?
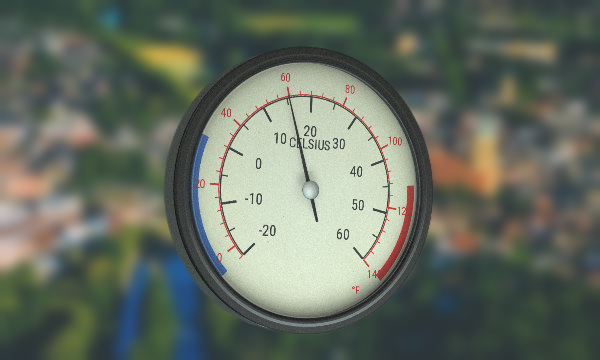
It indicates 15 °C
